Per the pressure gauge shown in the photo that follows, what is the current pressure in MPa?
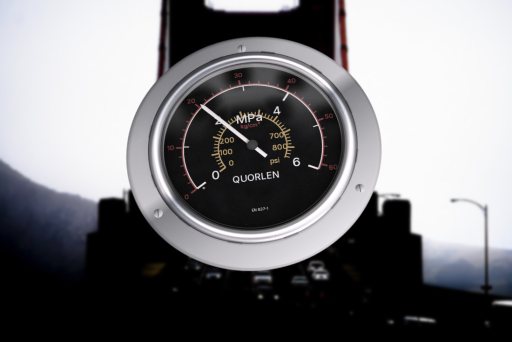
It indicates 2 MPa
